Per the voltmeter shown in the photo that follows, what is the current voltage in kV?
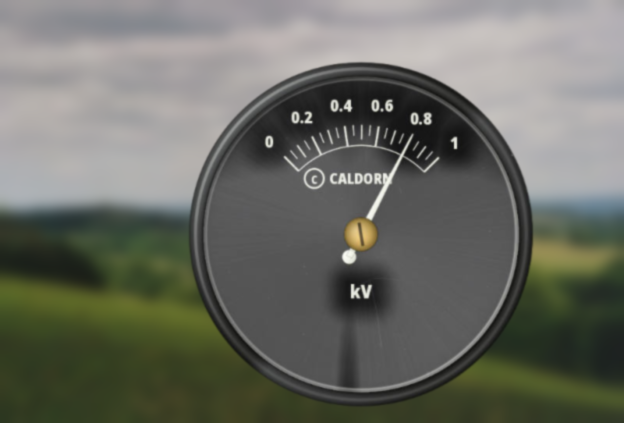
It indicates 0.8 kV
